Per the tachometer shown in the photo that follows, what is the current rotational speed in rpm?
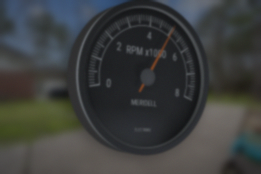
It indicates 5000 rpm
